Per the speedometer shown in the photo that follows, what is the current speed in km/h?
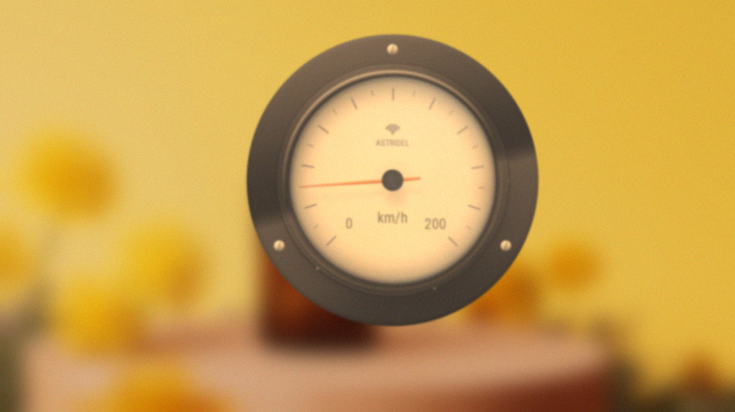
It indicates 30 km/h
